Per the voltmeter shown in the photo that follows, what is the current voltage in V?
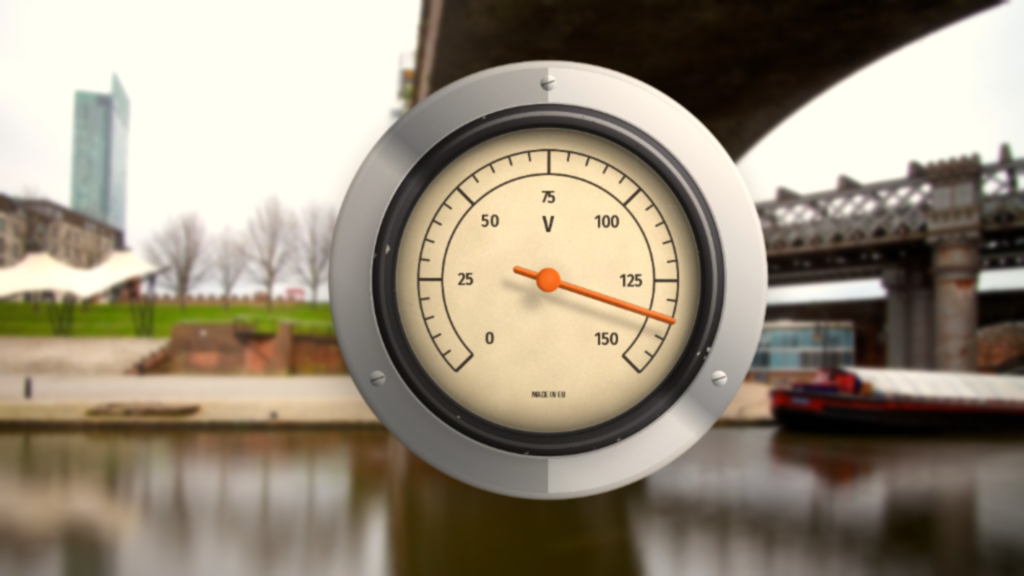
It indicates 135 V
